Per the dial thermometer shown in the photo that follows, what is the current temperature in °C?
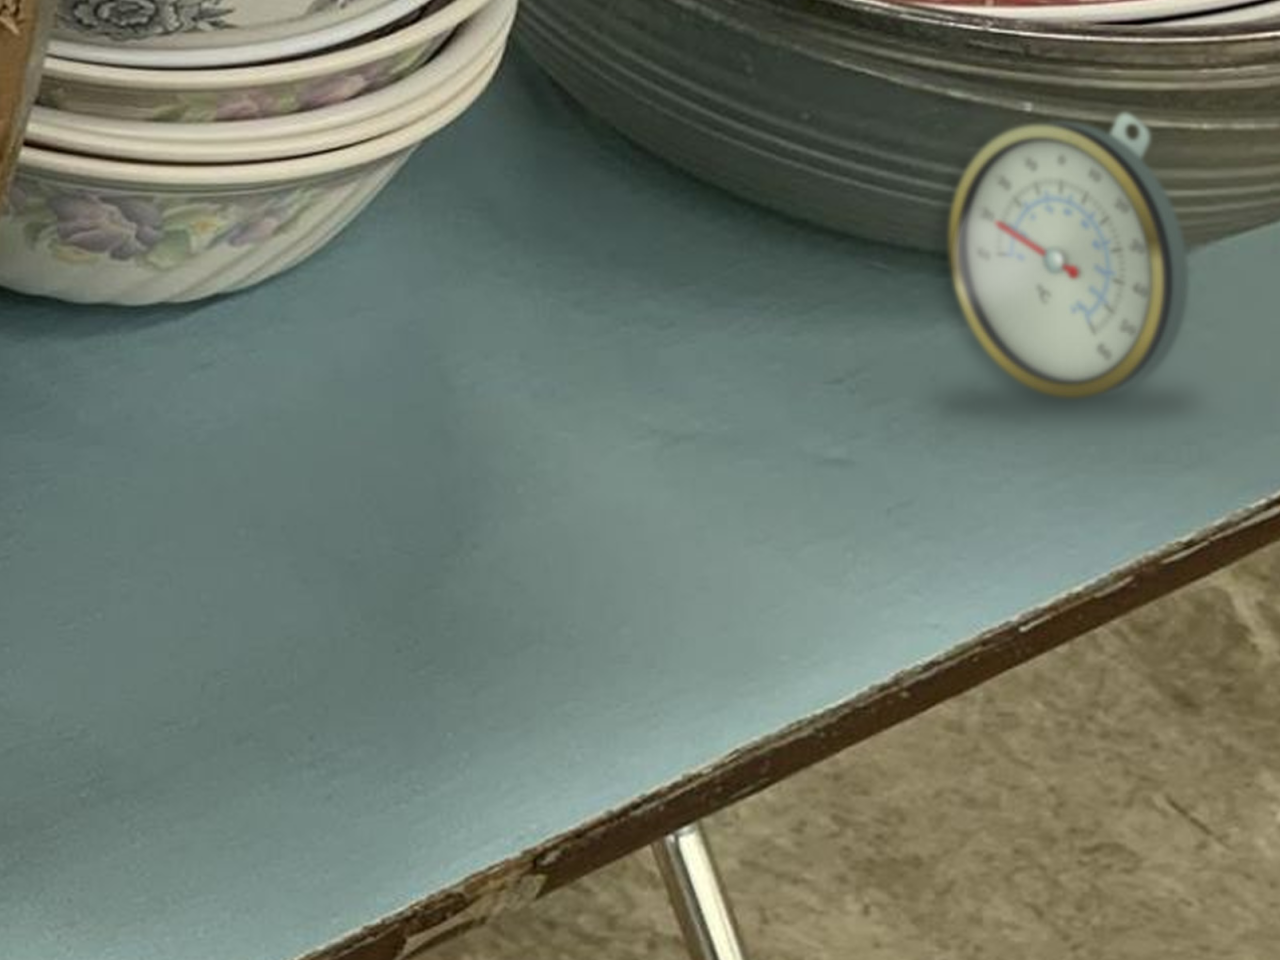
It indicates -30 °C
